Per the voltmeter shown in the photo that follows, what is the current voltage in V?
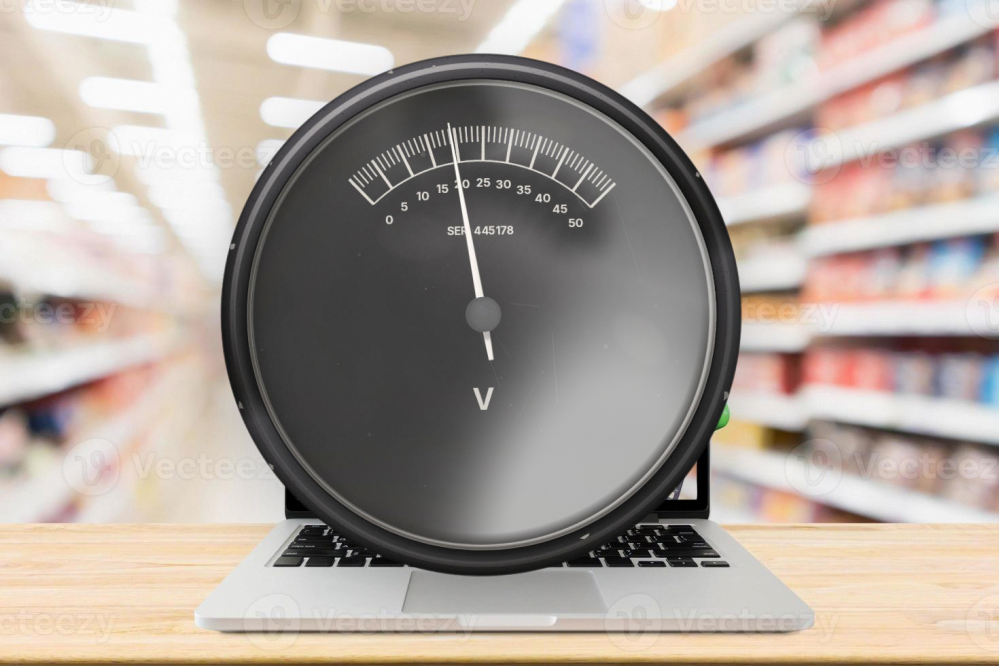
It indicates 19 V
